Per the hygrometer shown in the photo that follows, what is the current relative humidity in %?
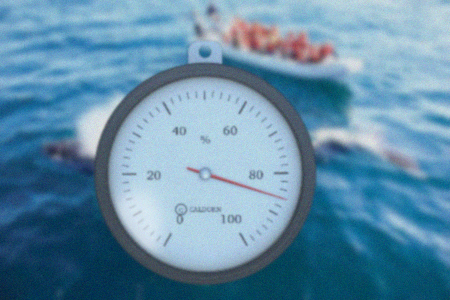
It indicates 86 %
